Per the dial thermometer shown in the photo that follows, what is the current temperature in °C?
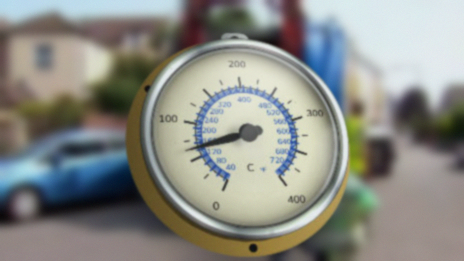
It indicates 62.5 °C
